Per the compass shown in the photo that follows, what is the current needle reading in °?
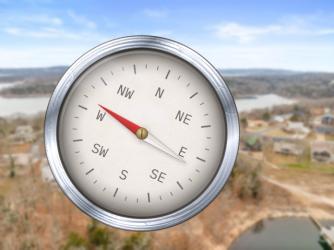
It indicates 280 °
